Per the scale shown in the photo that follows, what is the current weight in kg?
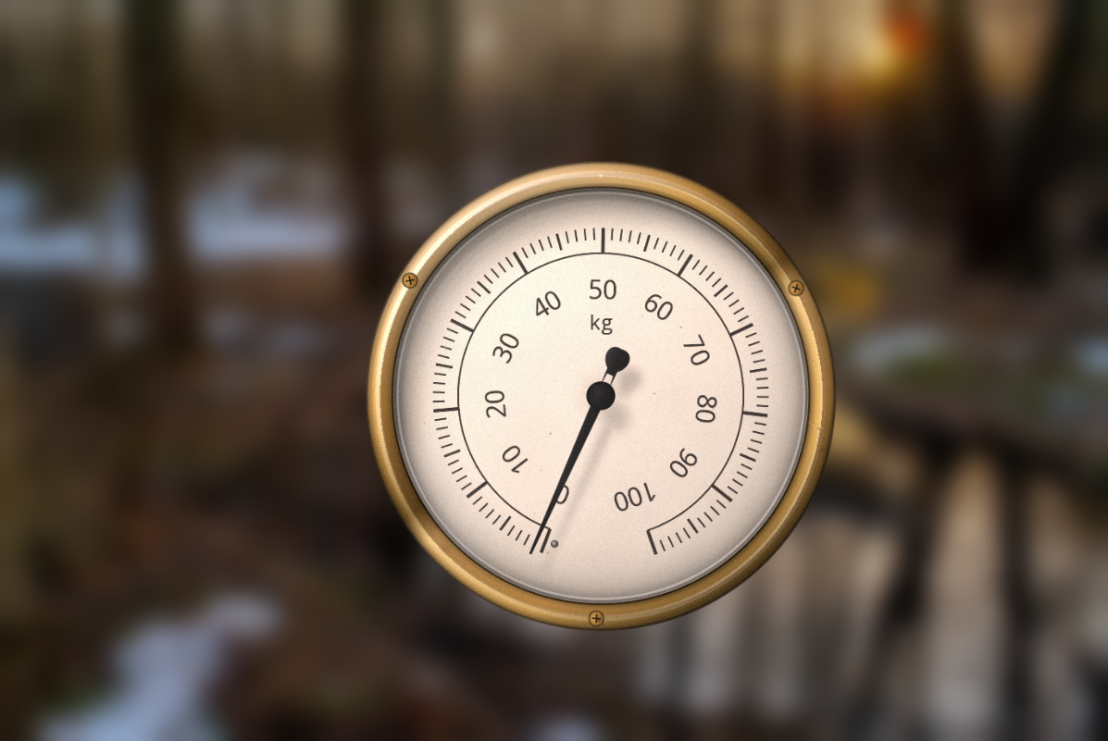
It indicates 1 kg
